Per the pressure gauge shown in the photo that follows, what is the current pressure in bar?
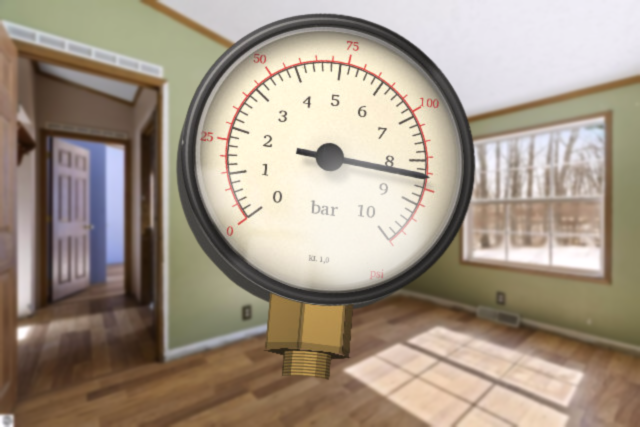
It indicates 8.4 bar
